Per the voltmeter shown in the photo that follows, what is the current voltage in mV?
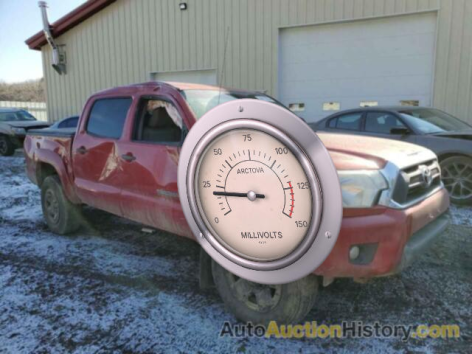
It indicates 20 mV
